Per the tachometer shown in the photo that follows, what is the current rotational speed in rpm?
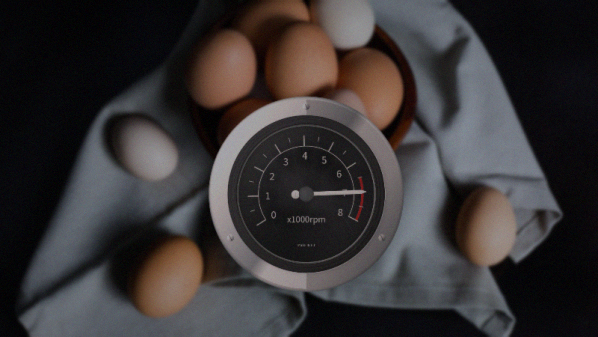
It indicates 7000 rpm
